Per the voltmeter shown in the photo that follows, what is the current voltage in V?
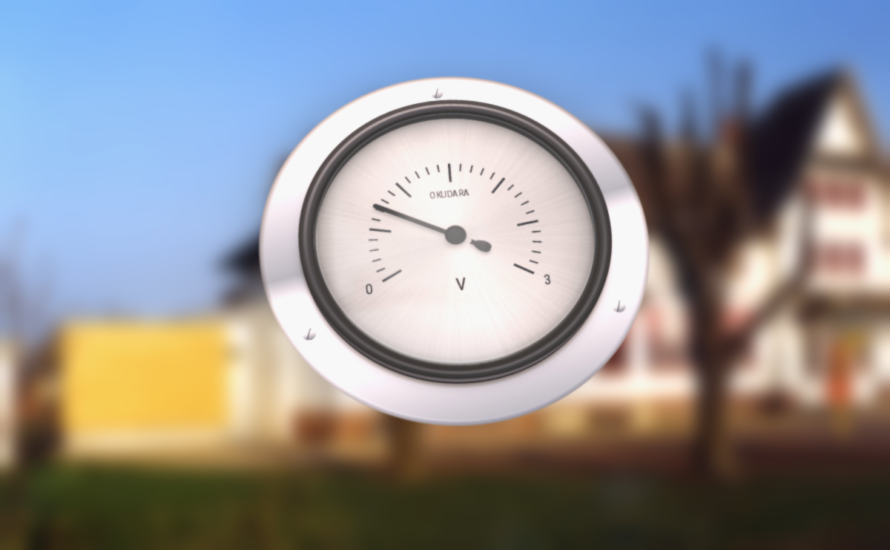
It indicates 0.7 V
